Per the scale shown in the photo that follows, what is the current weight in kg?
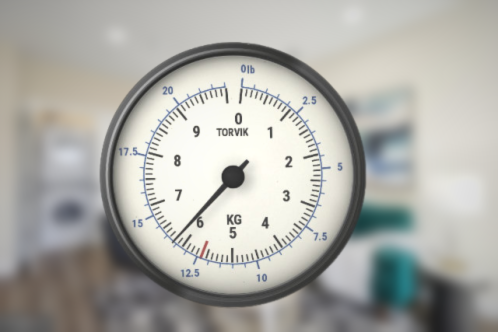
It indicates 6.2 kg
